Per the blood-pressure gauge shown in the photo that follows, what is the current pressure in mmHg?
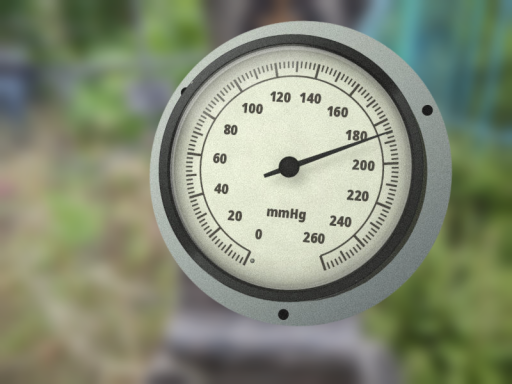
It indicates 186 mmHg
